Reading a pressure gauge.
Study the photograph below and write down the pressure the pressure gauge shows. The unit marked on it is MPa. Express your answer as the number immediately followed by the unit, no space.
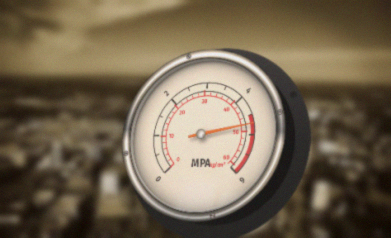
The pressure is 4.75MPa
